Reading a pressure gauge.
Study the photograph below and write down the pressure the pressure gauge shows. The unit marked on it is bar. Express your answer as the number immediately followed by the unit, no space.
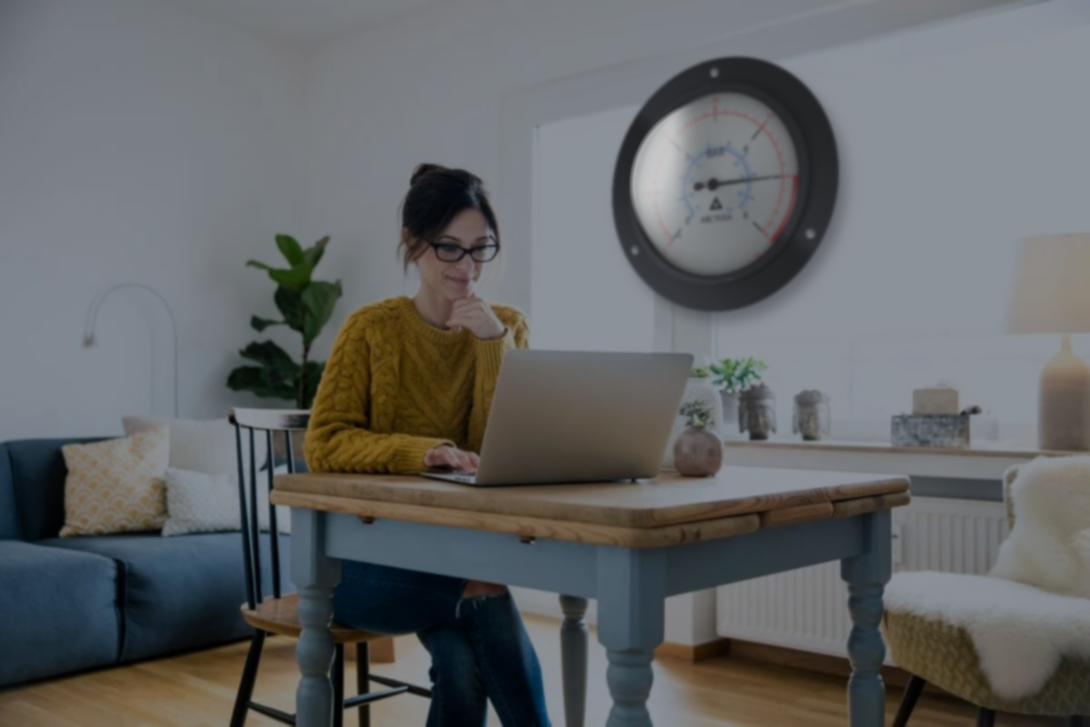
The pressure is 5bar
